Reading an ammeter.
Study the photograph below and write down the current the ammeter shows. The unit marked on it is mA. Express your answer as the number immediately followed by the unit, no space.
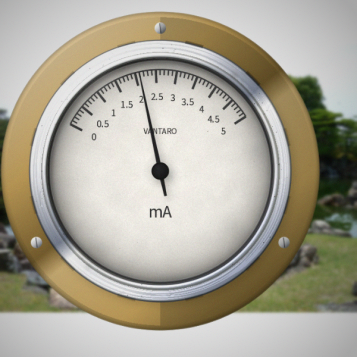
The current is 2.1mA
